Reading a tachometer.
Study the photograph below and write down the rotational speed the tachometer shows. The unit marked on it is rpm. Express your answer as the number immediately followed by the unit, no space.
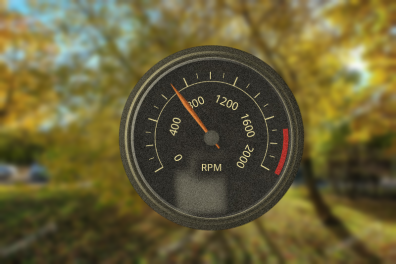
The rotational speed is 700rpm
